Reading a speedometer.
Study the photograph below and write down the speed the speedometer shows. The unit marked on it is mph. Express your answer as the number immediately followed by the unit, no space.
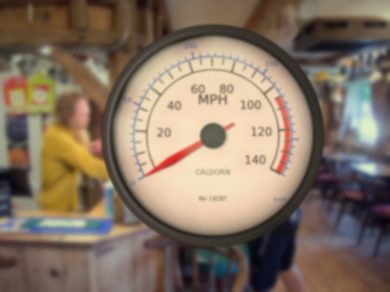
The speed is 0mph
